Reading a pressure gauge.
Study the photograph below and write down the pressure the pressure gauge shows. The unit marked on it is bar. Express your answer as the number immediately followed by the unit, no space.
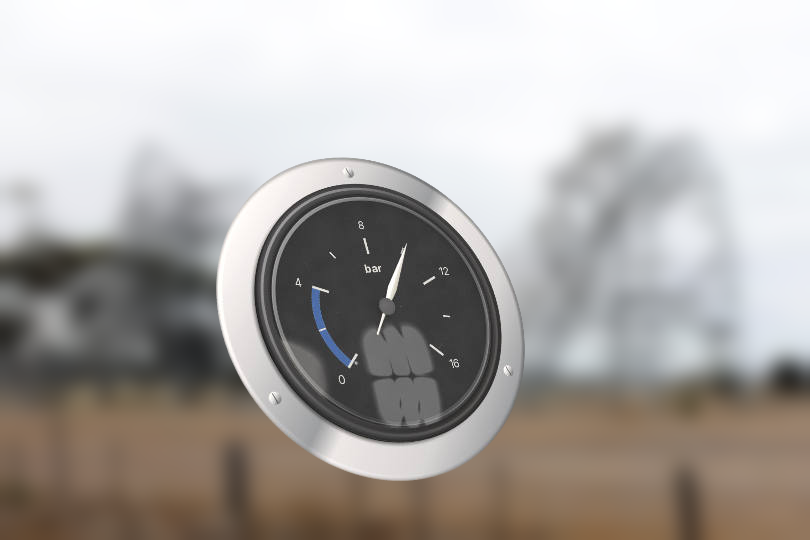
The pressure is 10bar
